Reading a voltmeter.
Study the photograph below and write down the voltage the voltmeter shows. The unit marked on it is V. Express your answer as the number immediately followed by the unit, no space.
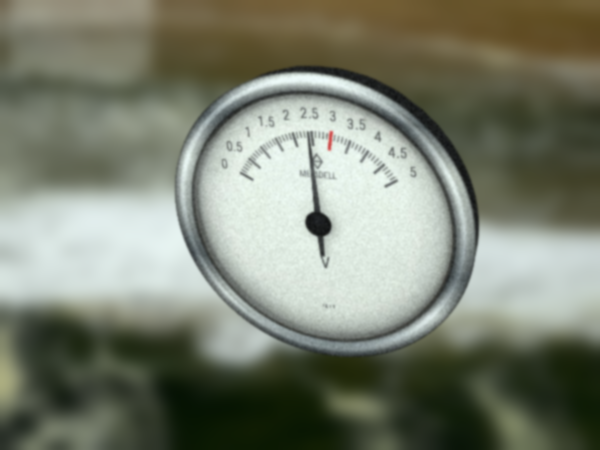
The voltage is 2.5V
